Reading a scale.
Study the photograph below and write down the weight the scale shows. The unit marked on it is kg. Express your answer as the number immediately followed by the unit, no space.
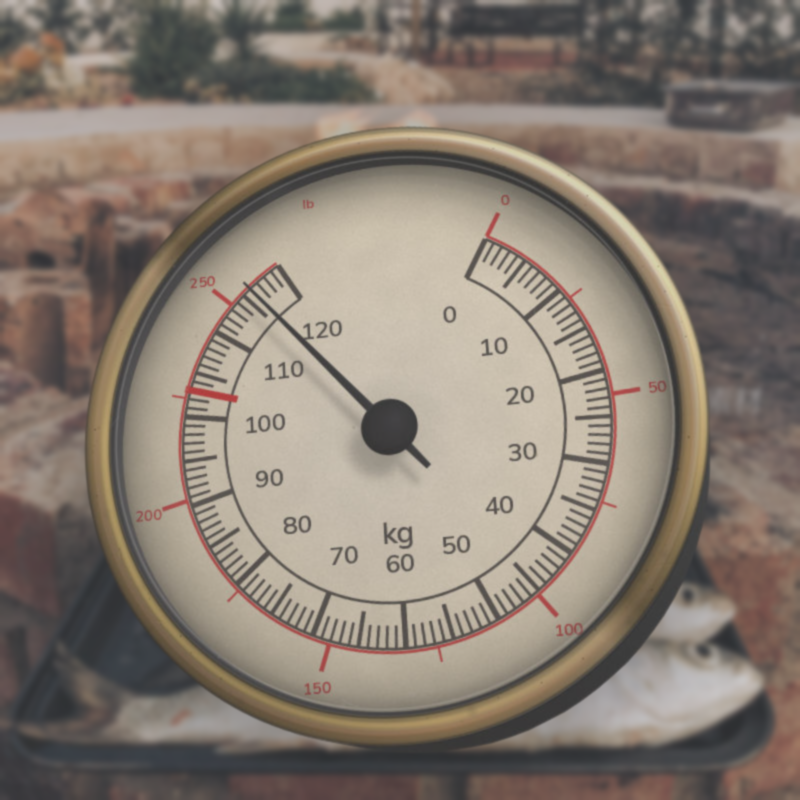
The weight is 116kg
